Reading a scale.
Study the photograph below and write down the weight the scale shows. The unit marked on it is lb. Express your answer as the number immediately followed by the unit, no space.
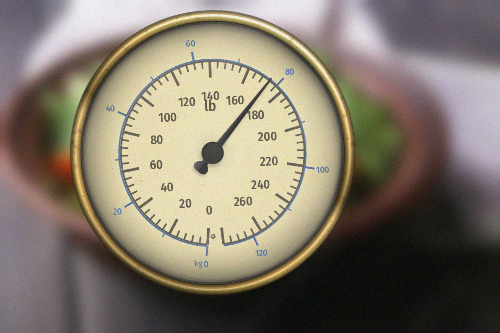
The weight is 172lb
